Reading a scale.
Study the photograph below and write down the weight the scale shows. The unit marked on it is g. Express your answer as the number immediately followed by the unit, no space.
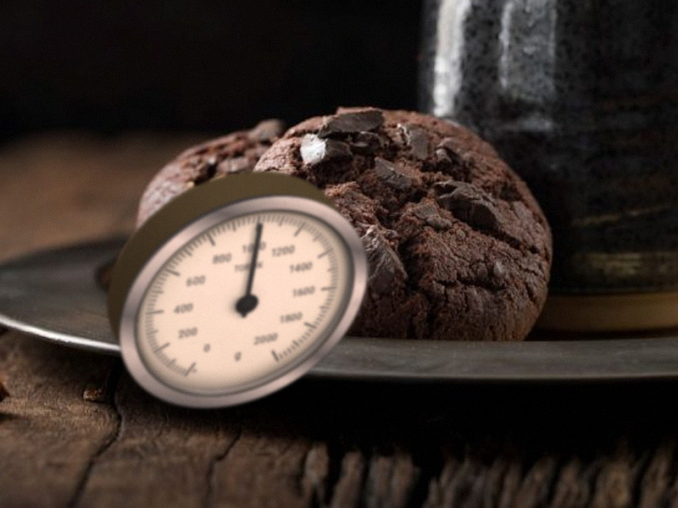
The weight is 1000g
